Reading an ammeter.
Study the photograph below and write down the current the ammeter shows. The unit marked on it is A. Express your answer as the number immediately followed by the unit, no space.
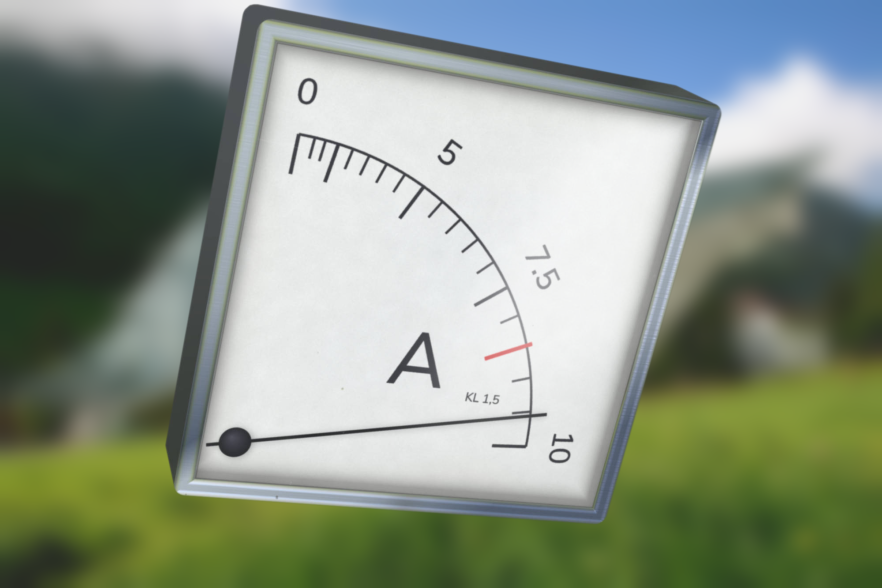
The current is 9.5A
